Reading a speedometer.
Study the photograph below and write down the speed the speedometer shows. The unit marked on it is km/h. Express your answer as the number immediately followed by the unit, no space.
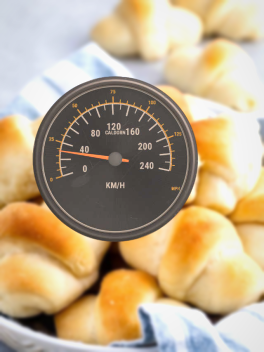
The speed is 30km/h
